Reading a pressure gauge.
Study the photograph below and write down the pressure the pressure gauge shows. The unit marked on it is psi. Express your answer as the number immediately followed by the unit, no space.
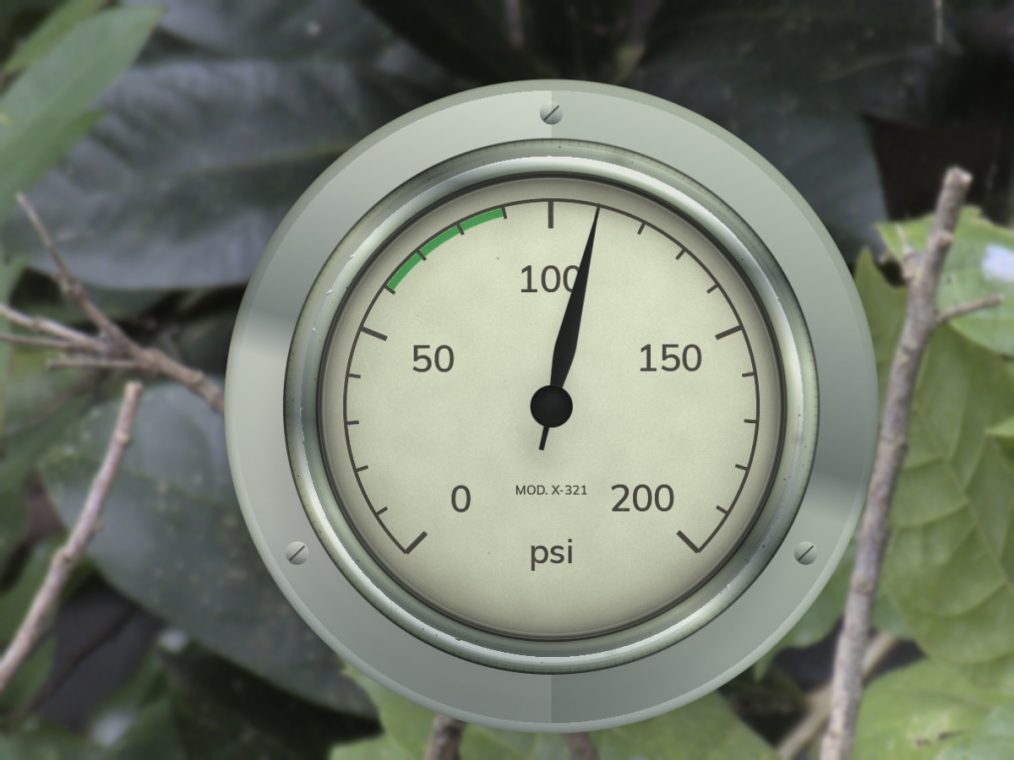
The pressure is 110psi
